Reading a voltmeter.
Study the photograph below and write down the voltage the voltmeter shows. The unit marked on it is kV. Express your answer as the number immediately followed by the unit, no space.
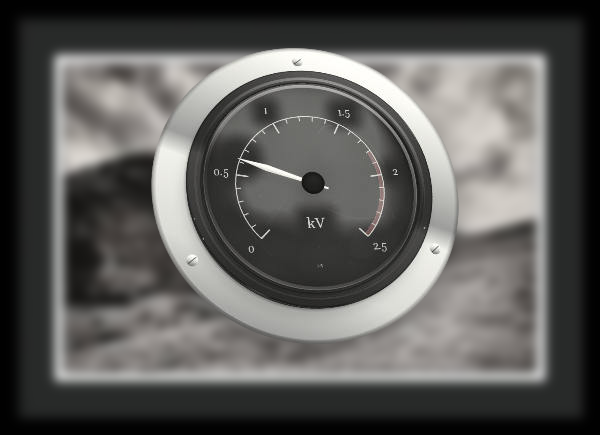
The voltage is 0.6kV
